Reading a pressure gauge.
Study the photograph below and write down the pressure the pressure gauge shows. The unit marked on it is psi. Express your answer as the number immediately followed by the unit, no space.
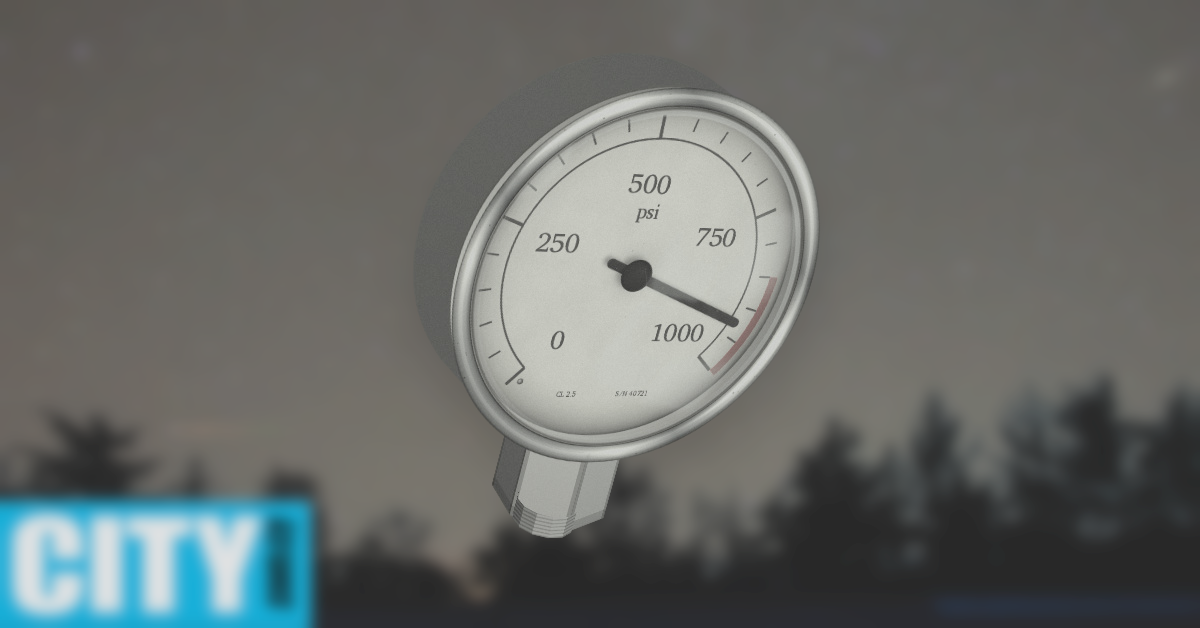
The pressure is 925psi
